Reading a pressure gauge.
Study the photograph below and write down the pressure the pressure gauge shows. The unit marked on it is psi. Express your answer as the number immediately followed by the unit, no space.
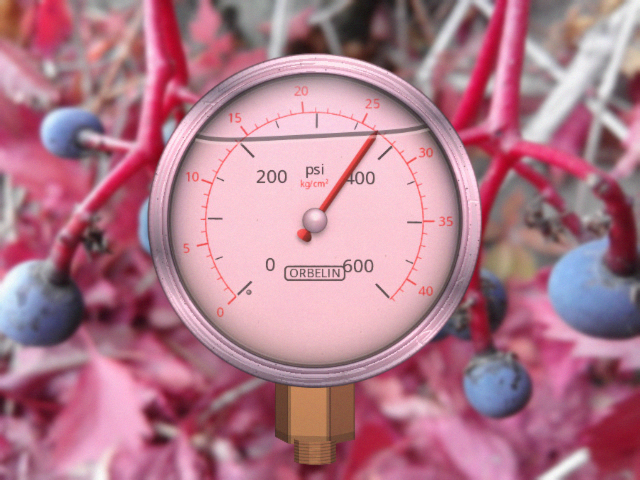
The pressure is 375psi
